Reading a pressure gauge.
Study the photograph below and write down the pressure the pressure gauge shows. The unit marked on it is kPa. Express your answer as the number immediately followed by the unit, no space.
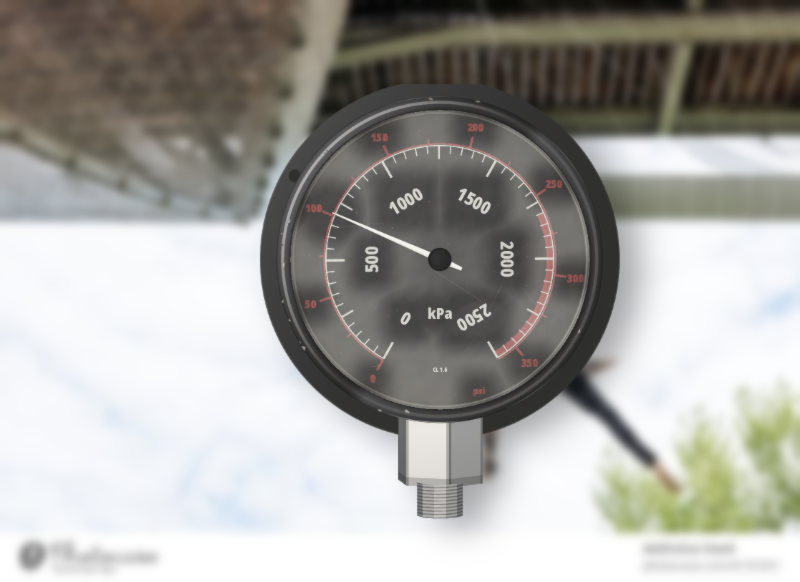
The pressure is 700kPa
